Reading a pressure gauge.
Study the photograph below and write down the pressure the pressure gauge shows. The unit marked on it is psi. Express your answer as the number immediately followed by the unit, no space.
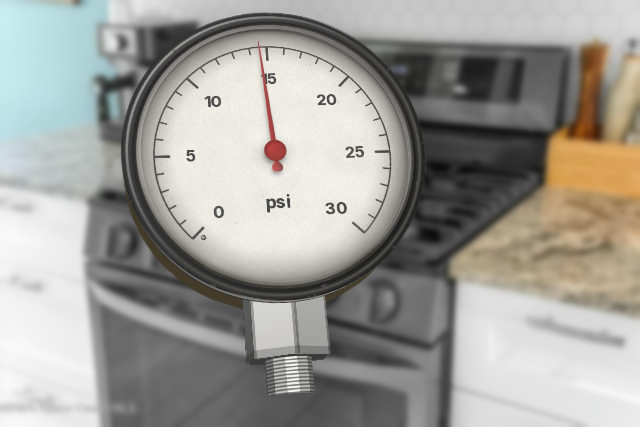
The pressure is 14.5psi
